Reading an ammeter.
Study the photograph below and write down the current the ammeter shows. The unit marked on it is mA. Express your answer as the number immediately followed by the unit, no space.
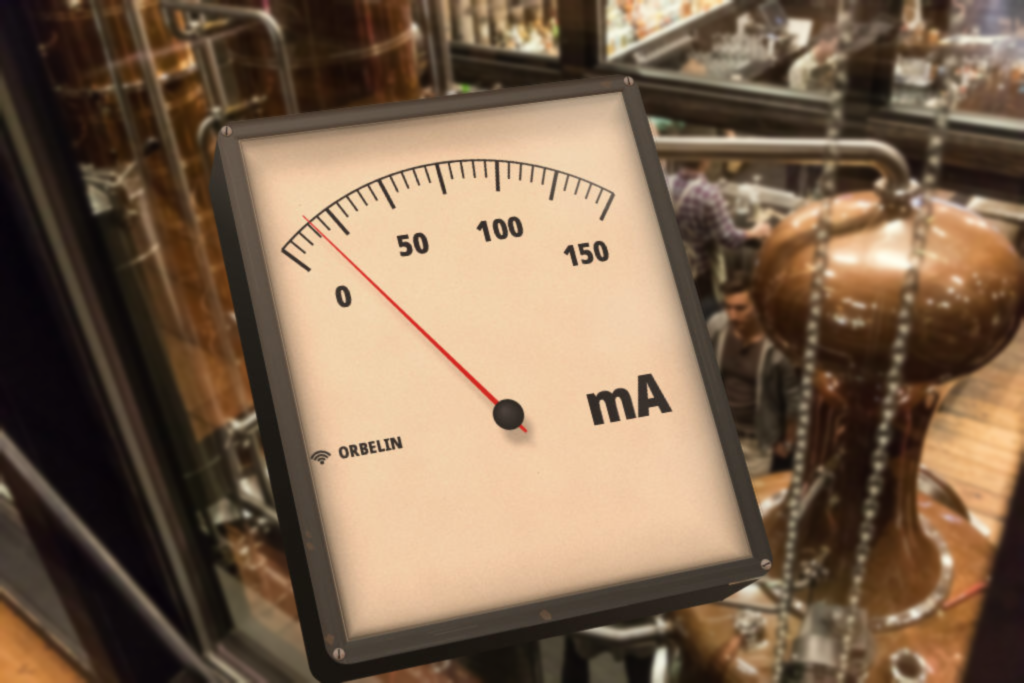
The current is 15mA
